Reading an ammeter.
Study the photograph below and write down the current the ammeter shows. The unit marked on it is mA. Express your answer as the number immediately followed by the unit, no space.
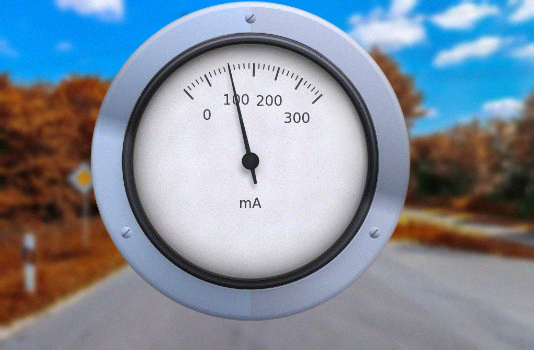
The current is 100mA
